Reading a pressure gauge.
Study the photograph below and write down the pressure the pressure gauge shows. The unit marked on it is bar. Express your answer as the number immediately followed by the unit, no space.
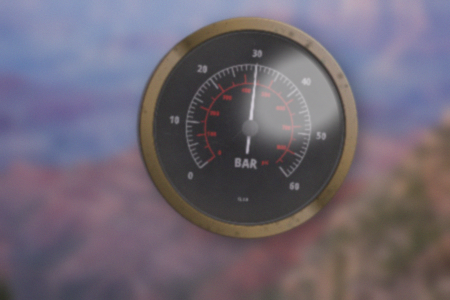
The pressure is 30bar
